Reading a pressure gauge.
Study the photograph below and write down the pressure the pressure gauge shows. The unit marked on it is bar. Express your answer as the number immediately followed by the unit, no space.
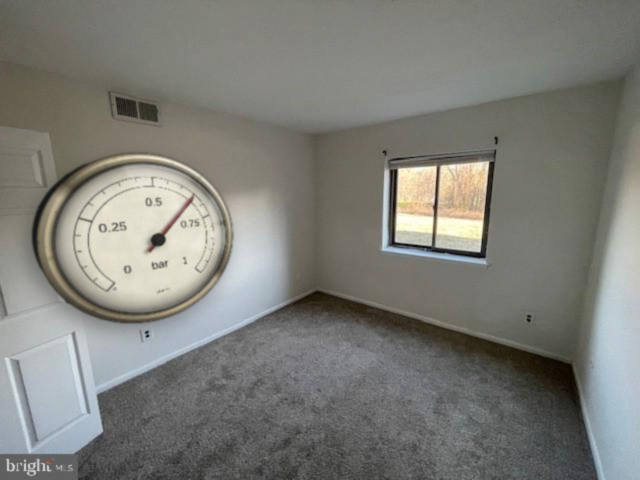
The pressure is 0.65bar
